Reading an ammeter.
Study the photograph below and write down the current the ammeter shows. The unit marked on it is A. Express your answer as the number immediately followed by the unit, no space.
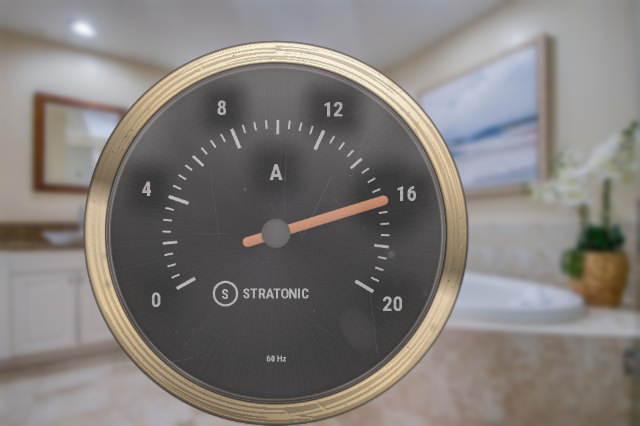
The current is 16A
